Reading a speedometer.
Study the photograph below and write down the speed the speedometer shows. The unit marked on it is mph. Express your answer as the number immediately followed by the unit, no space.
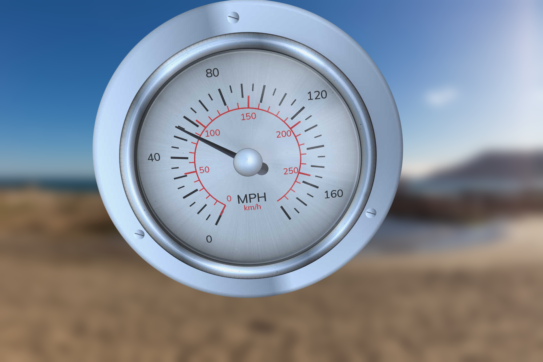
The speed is 55mph
